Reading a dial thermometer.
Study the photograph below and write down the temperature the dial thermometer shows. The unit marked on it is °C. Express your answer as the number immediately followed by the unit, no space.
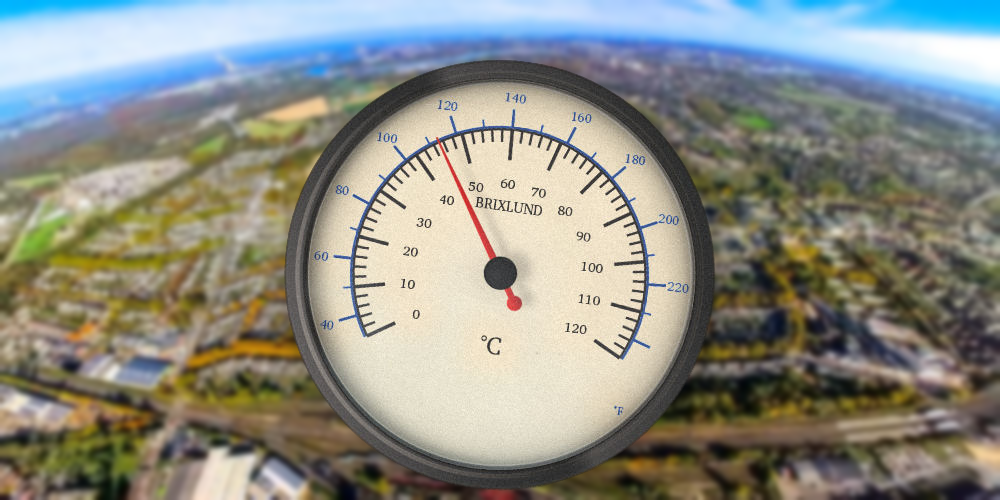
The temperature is 45°C
